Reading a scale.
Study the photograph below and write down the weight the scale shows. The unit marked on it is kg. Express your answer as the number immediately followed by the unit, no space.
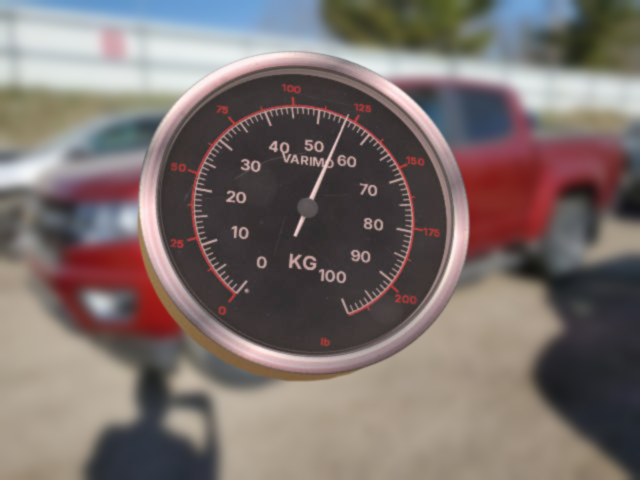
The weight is 55kg
